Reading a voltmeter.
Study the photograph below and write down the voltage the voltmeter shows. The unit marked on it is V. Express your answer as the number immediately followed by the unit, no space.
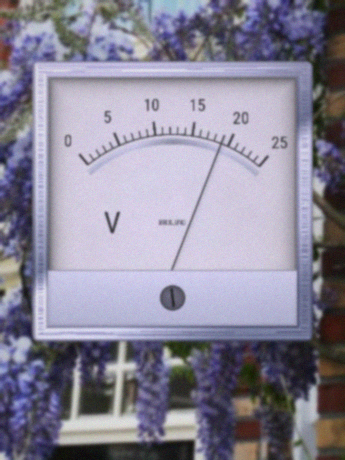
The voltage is 19V
